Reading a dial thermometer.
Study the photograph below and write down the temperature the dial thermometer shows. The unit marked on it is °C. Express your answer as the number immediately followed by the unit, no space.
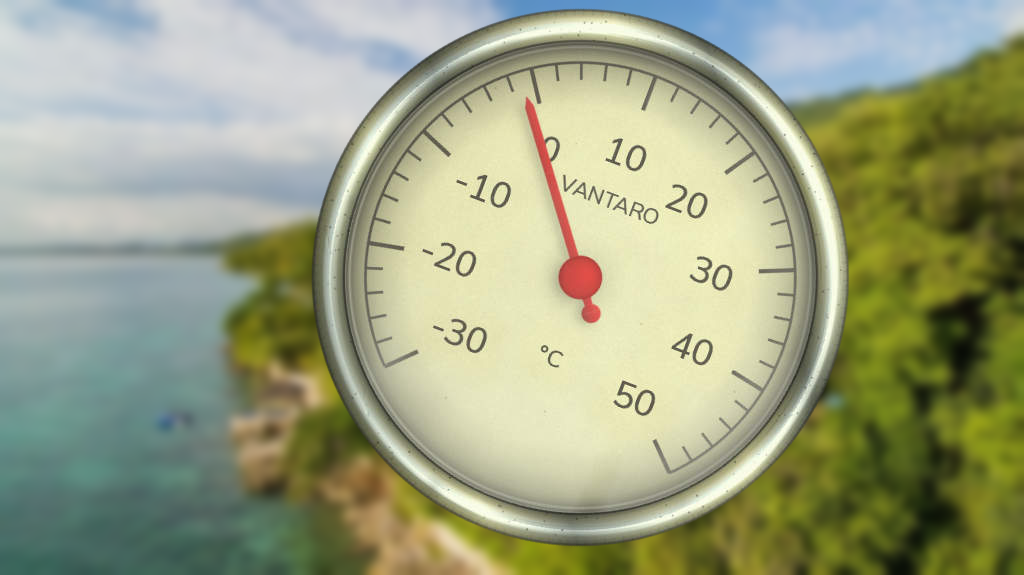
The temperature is -1°C
